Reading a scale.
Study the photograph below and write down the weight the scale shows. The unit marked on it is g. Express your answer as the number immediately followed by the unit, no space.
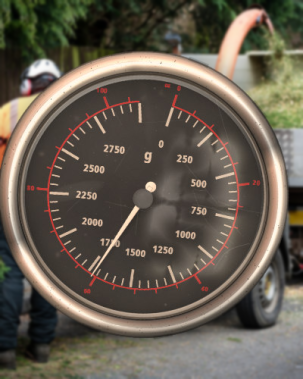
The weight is 1725g
